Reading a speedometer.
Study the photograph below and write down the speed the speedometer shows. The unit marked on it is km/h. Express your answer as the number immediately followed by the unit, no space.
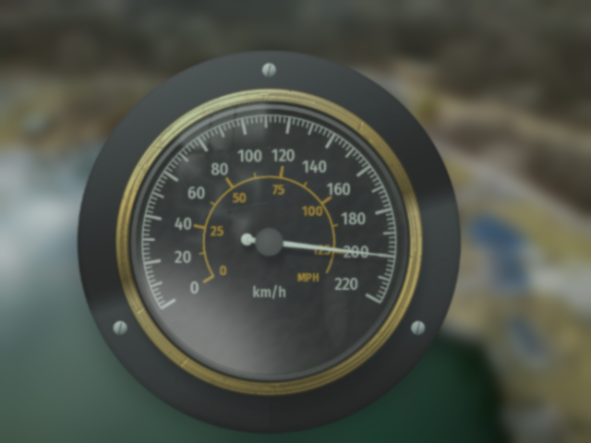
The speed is 200km/h
